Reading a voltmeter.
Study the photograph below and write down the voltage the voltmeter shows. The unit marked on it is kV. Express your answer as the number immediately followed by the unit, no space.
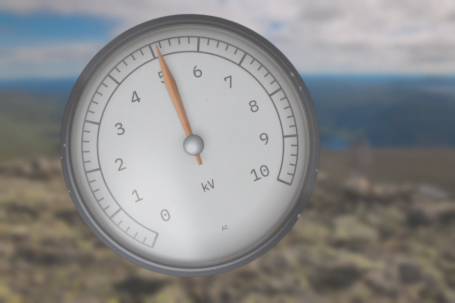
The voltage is 5.1kV
